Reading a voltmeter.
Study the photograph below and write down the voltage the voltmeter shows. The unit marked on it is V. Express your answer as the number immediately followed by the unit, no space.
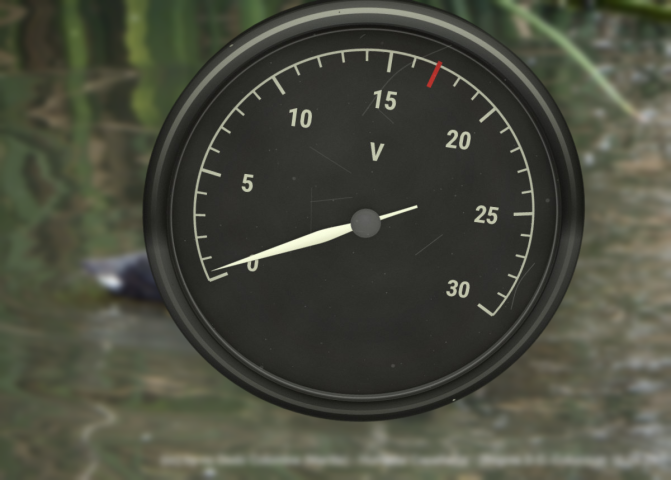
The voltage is 0.5V
